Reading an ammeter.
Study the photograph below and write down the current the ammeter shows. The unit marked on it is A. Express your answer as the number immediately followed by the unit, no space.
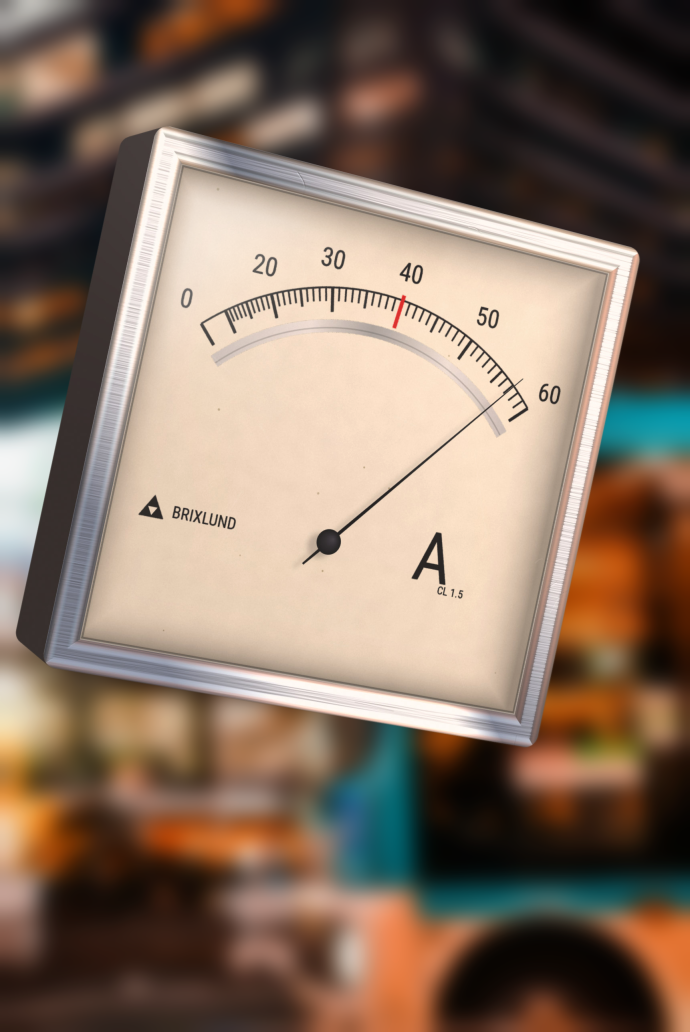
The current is 57A
